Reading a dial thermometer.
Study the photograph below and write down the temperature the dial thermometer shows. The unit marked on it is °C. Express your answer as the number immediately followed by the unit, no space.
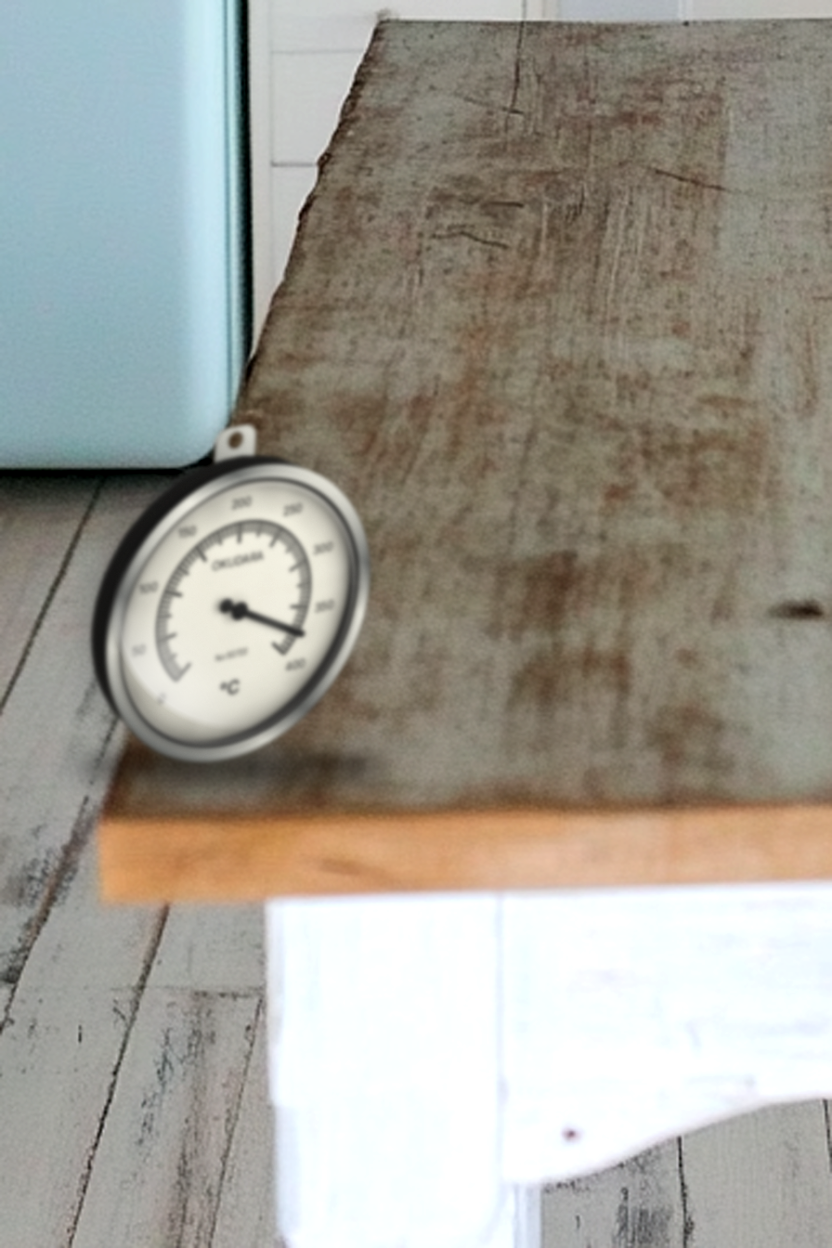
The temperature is 375°C
